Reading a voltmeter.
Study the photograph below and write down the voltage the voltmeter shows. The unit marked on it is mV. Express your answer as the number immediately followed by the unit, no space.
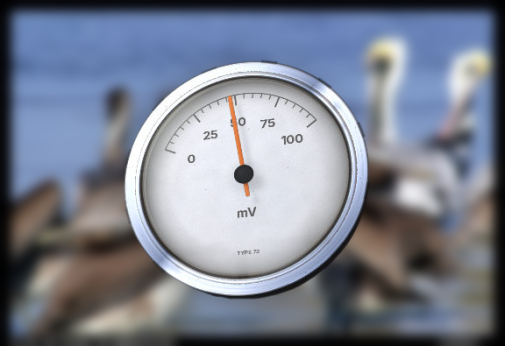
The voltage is 47.5mV
